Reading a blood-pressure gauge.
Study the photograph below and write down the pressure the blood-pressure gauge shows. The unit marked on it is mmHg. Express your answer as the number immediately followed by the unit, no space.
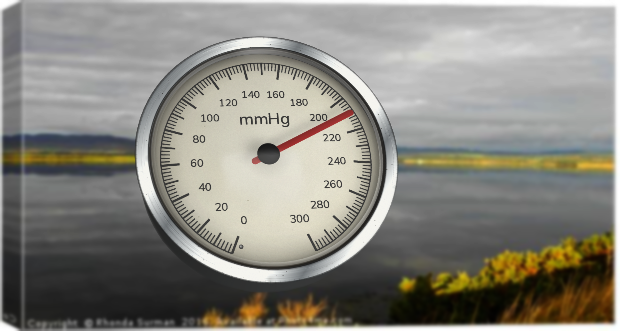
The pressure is 210mmHg
